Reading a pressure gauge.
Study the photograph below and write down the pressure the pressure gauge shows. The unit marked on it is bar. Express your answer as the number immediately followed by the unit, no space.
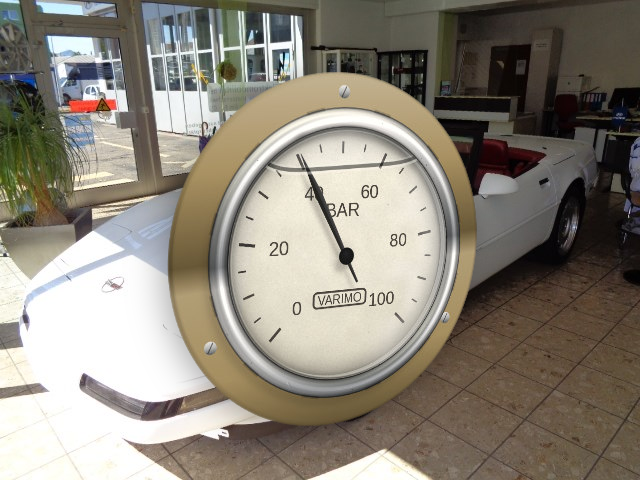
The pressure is 40bar
